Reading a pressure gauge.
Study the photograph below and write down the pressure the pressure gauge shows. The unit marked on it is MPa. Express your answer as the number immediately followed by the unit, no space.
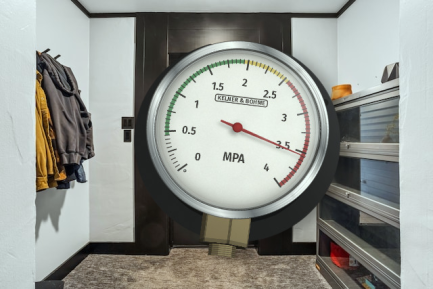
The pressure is 3.55MPa
